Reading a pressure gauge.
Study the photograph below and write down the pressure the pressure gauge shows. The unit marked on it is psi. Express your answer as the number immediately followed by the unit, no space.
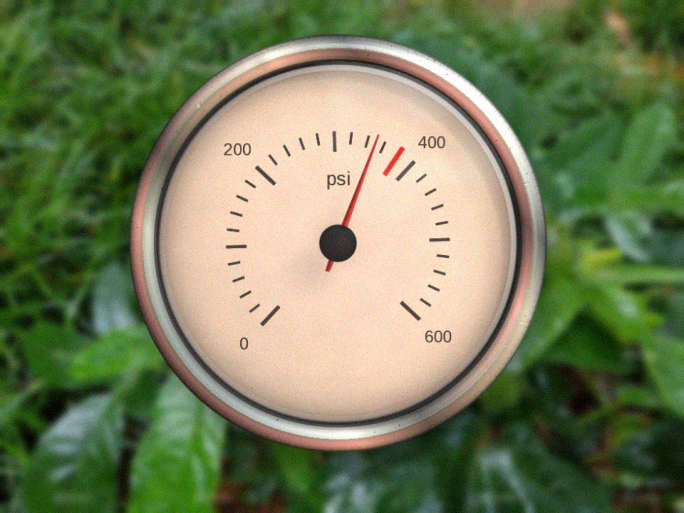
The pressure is 350psi
